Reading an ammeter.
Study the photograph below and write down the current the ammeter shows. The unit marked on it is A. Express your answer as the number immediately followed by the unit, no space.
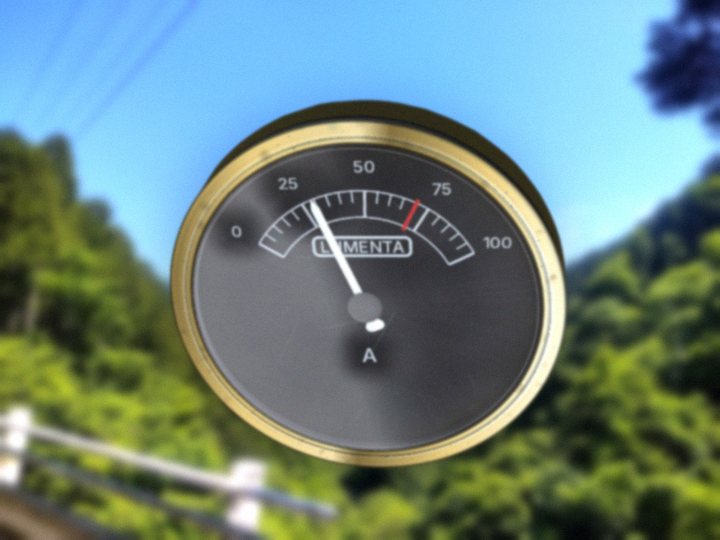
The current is 30A
